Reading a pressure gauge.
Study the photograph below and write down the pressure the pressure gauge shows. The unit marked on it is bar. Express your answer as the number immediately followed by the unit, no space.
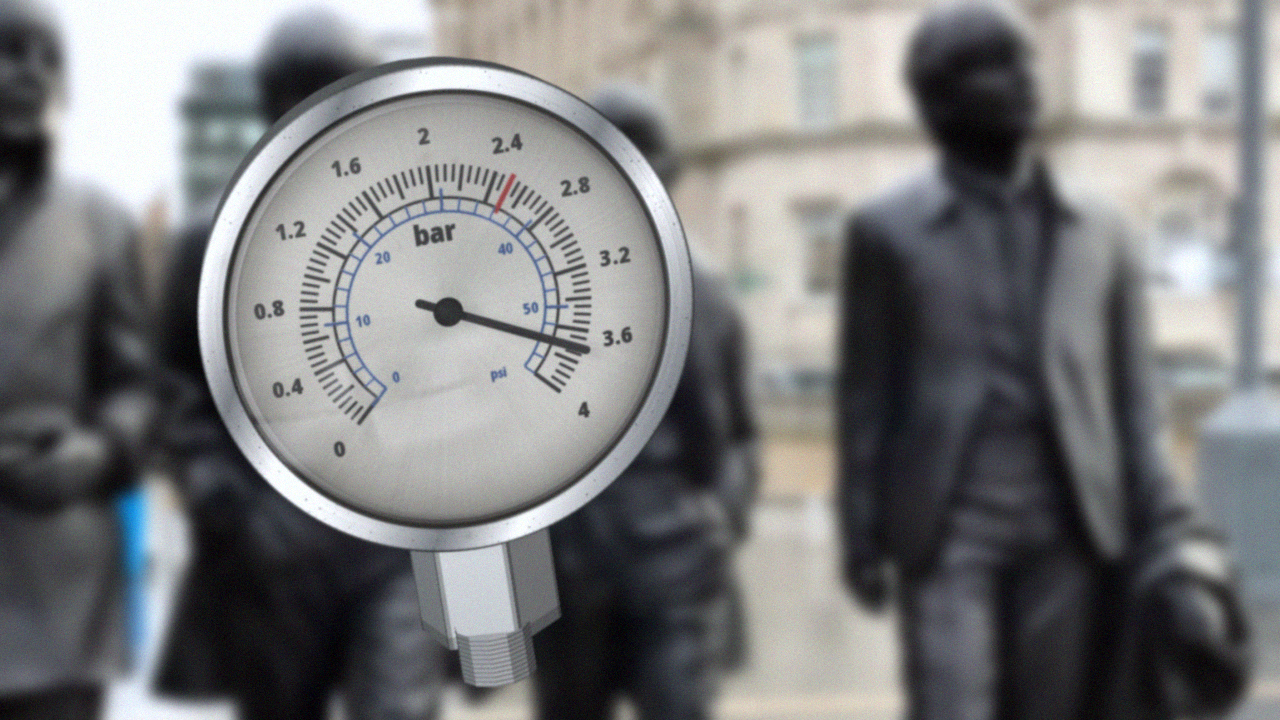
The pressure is 3.7bar
